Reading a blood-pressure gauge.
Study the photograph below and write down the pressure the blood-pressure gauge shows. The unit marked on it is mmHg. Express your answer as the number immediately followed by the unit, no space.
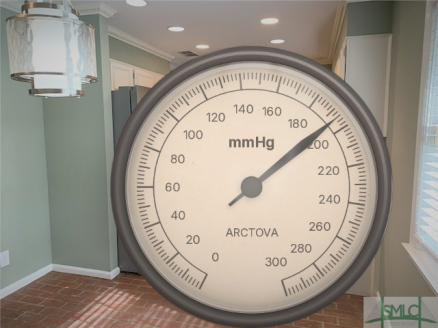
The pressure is 194mmHg
